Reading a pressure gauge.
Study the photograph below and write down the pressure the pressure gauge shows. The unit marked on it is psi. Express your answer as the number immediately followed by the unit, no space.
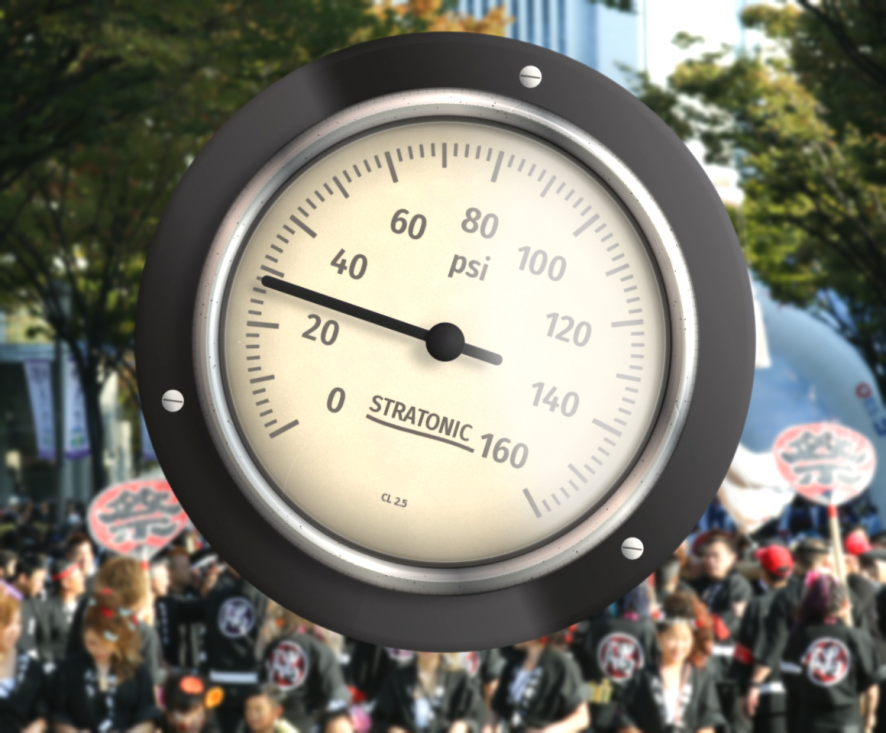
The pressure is 28psi
